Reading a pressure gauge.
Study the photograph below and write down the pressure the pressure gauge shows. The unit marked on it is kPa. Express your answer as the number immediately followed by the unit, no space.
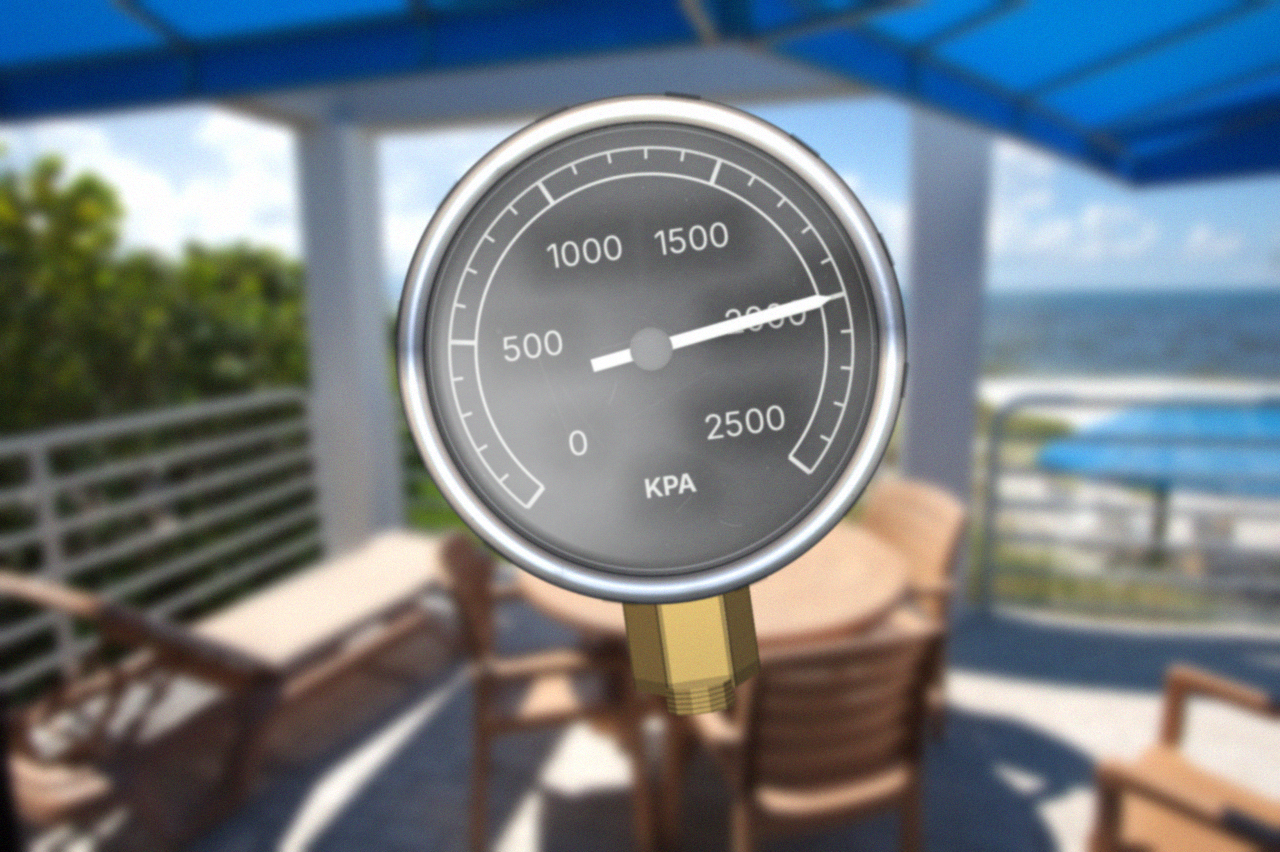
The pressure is 2000kPa
